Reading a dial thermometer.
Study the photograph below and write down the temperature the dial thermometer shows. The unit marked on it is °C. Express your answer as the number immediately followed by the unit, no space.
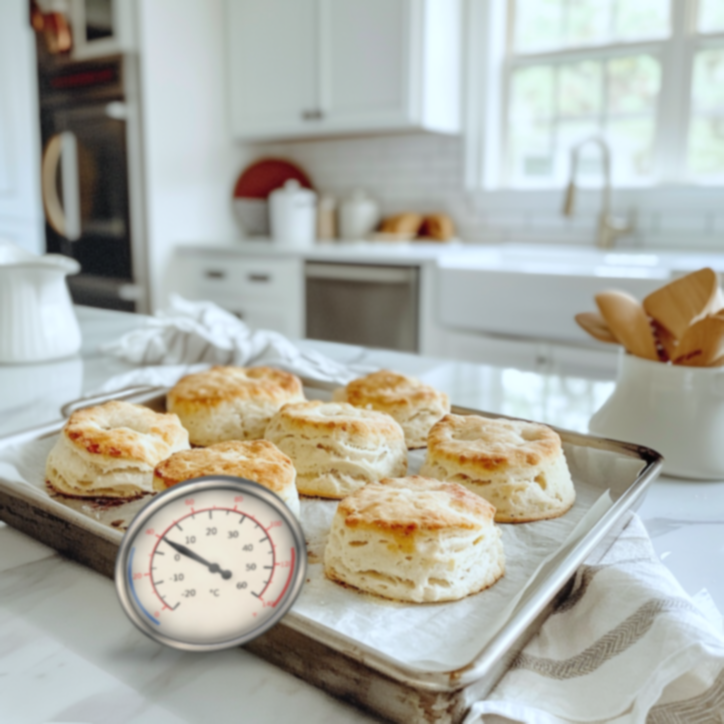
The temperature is 5°C
